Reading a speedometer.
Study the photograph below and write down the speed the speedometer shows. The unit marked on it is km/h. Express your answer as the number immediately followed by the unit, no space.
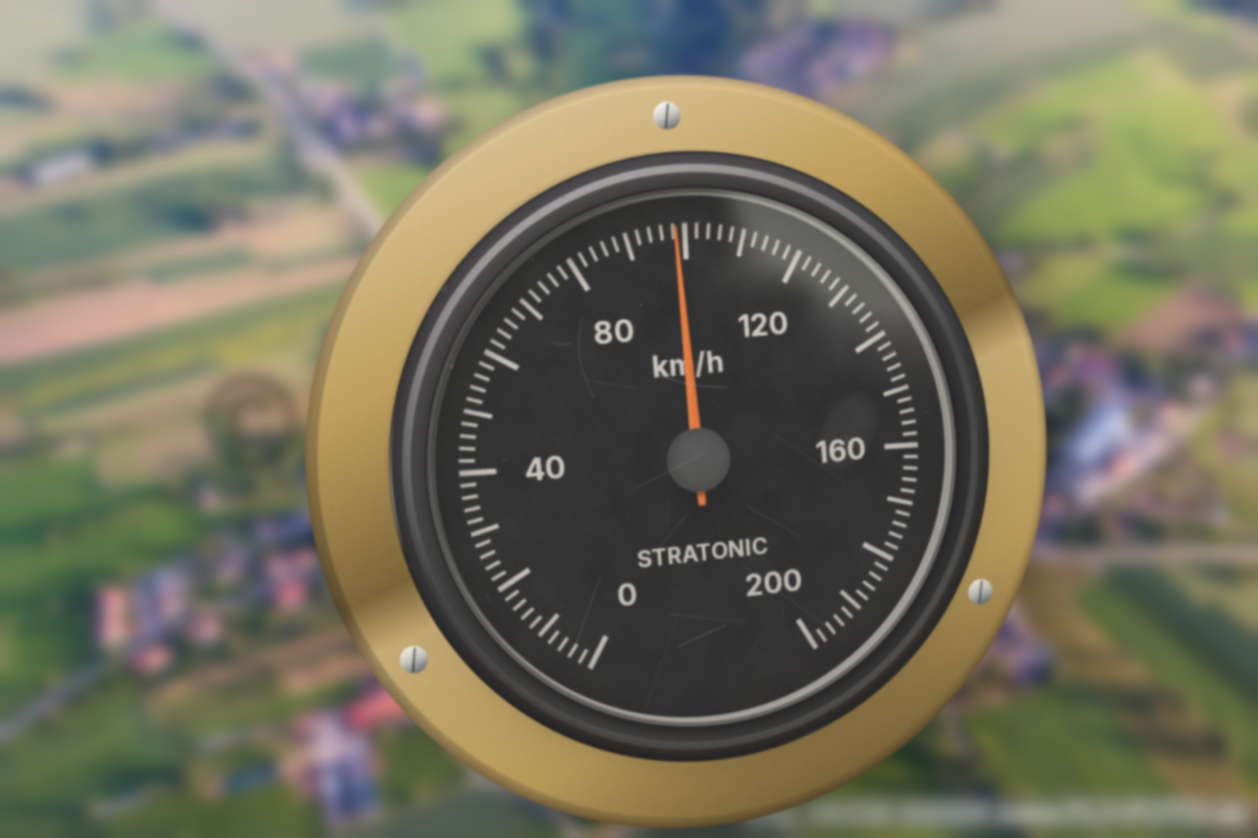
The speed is 98km/h
